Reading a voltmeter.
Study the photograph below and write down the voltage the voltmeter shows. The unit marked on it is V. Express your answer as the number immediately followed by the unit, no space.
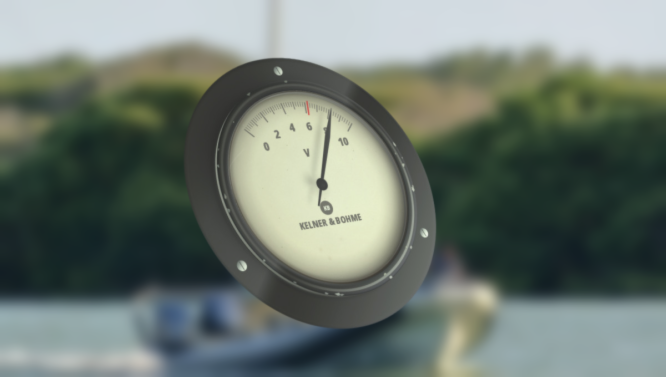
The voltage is 8V
